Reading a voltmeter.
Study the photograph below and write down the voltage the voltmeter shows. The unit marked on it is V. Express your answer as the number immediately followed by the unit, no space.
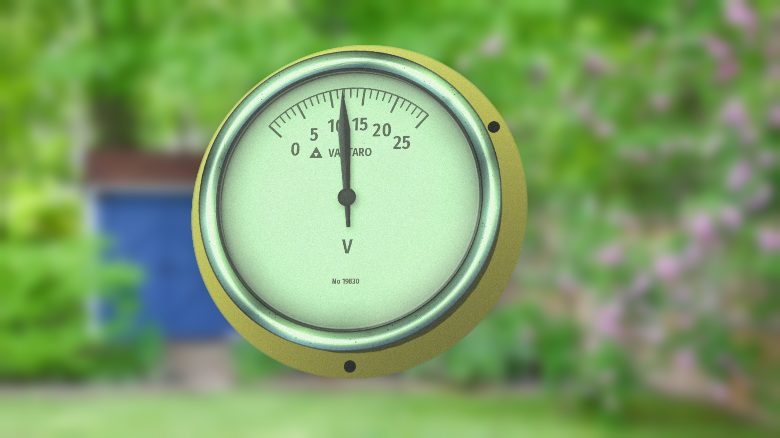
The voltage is 12V
